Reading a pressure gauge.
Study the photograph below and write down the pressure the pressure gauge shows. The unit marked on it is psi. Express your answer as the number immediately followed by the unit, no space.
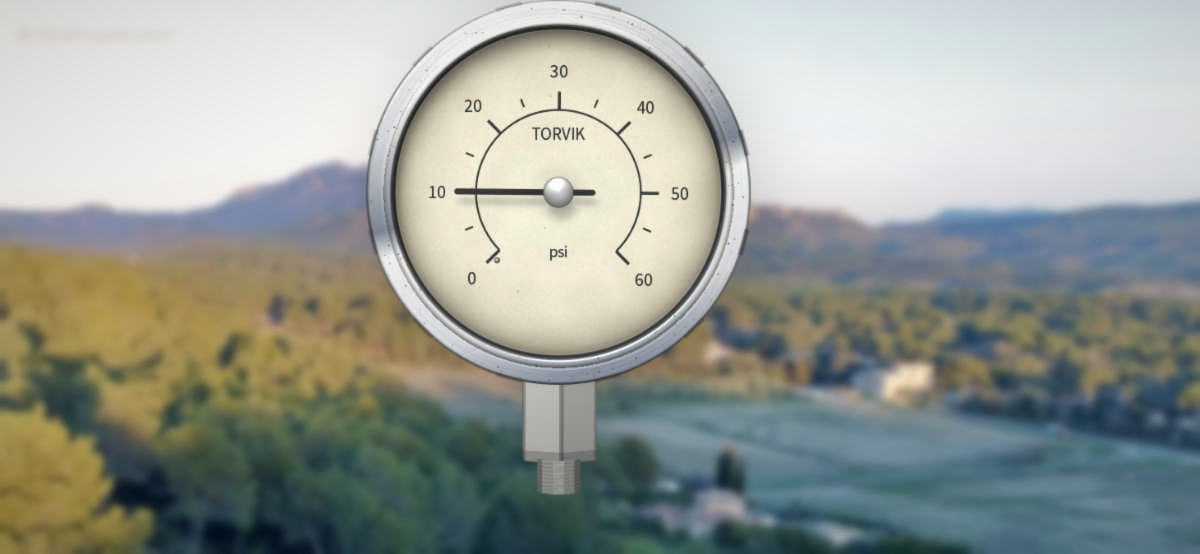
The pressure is 10psi
